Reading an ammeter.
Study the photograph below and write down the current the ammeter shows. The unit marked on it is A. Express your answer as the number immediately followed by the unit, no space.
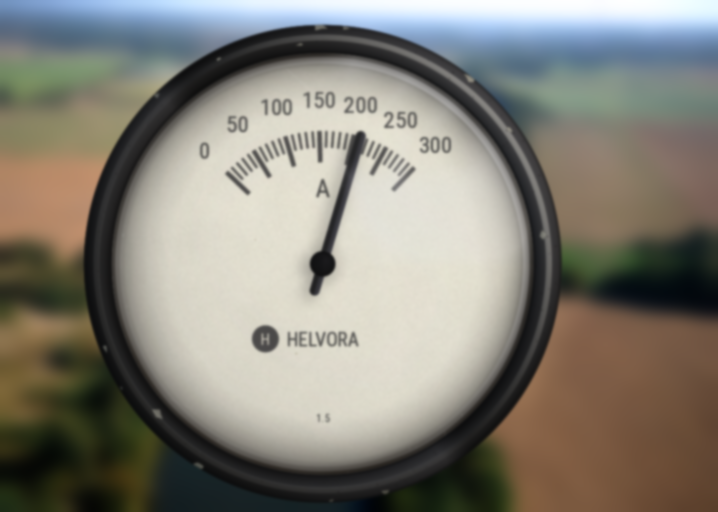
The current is 210A
